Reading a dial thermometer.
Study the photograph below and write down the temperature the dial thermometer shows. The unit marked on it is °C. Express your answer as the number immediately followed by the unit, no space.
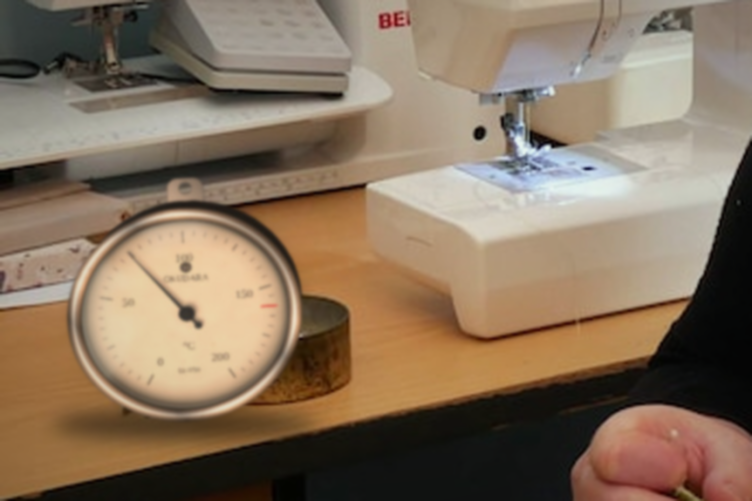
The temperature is 75°C
